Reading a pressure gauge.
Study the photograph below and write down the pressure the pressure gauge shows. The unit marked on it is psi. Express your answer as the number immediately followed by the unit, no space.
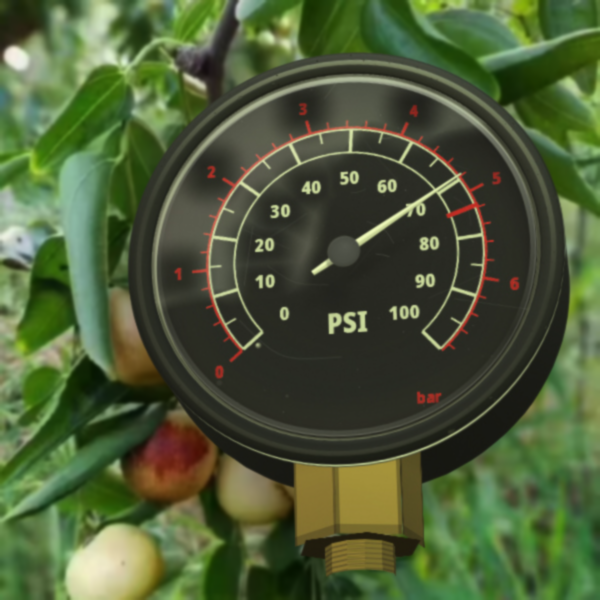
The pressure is 70psi
